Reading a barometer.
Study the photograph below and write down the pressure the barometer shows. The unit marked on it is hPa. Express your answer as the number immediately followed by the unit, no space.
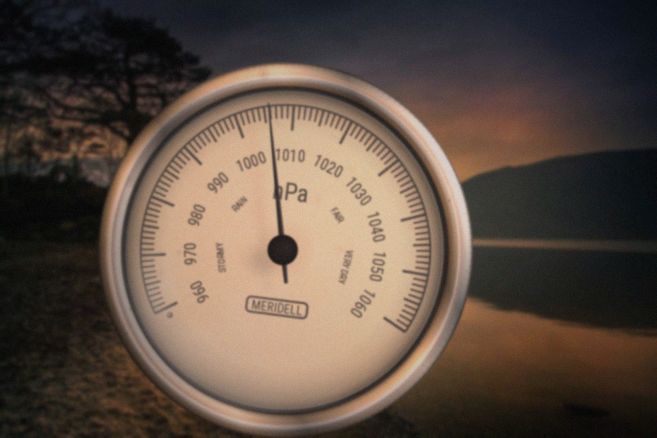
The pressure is 1006hPa
